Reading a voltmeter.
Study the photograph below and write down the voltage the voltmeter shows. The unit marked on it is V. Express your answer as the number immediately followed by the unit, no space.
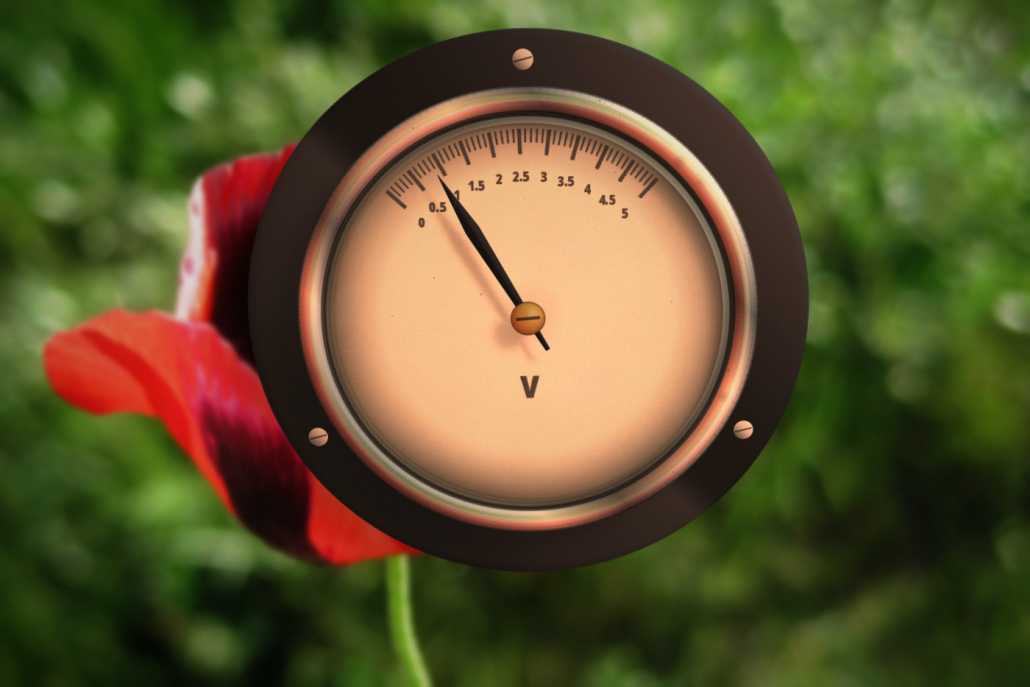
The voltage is 0.9V
